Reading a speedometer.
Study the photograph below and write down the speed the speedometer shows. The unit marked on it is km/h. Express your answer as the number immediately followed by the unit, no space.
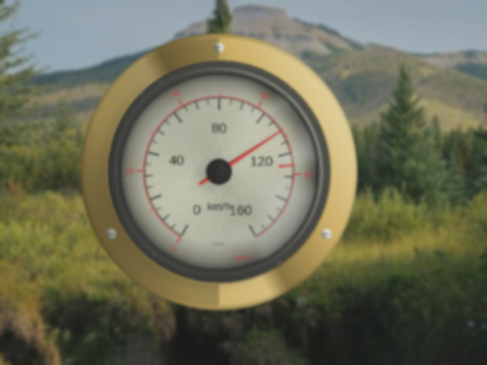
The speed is 110km/h
